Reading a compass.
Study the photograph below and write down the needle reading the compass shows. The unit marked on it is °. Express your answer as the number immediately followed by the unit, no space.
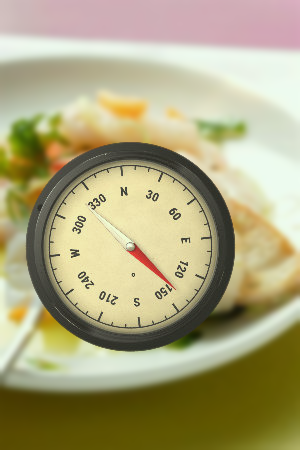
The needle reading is 140°
